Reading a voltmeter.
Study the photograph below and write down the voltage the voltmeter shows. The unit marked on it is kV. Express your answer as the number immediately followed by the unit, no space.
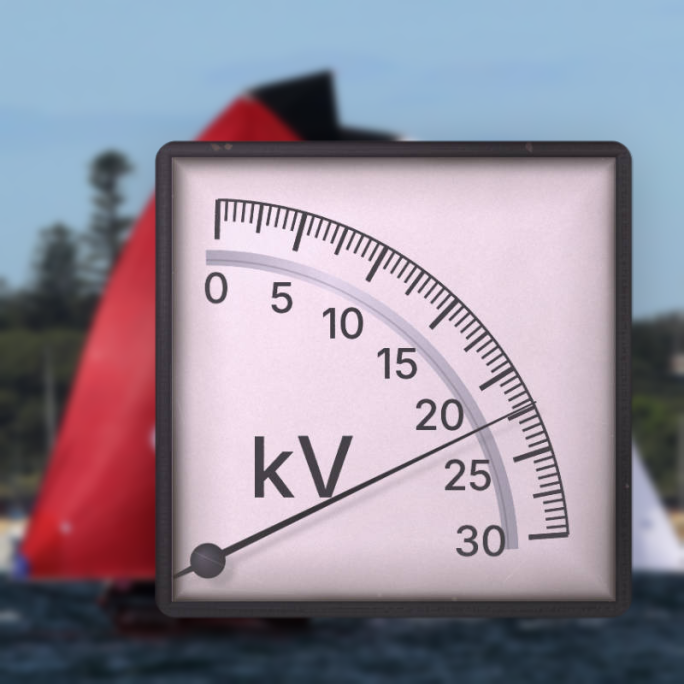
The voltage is 22.25kV
